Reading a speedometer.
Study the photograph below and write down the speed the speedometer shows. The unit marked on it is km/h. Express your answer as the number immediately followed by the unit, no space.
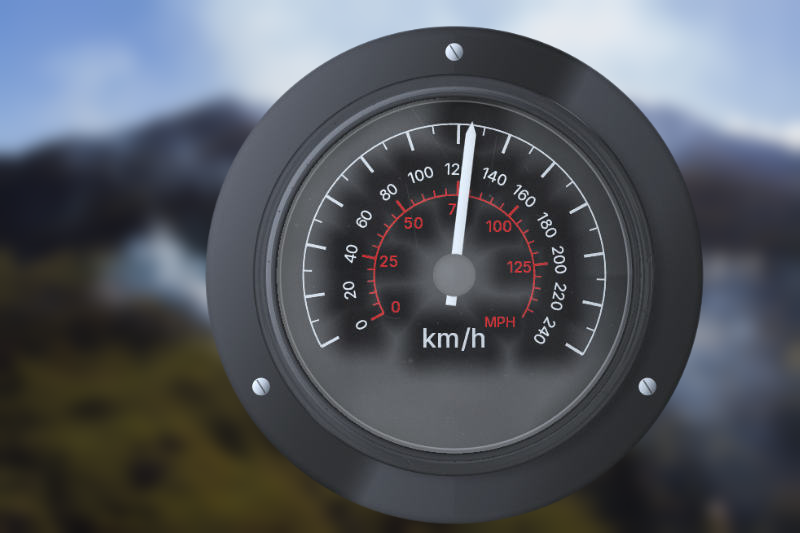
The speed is 125km/h
